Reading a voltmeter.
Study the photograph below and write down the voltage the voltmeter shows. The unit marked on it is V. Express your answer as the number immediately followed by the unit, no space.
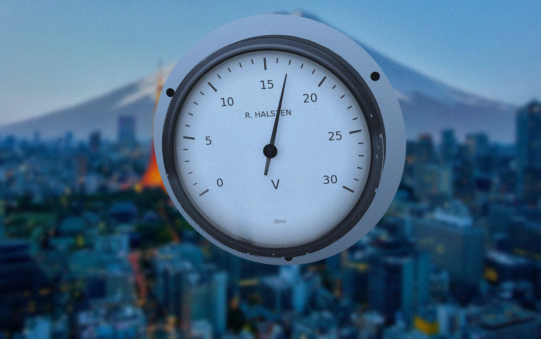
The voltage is 17V
